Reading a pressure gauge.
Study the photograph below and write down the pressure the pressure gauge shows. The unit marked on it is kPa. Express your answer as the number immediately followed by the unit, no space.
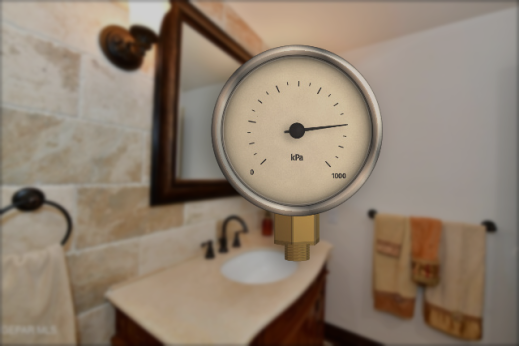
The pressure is 800kPa
